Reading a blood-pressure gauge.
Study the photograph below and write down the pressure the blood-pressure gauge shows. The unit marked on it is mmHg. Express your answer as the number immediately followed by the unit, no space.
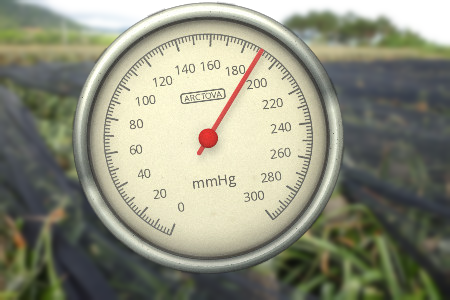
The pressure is 190mmHg
